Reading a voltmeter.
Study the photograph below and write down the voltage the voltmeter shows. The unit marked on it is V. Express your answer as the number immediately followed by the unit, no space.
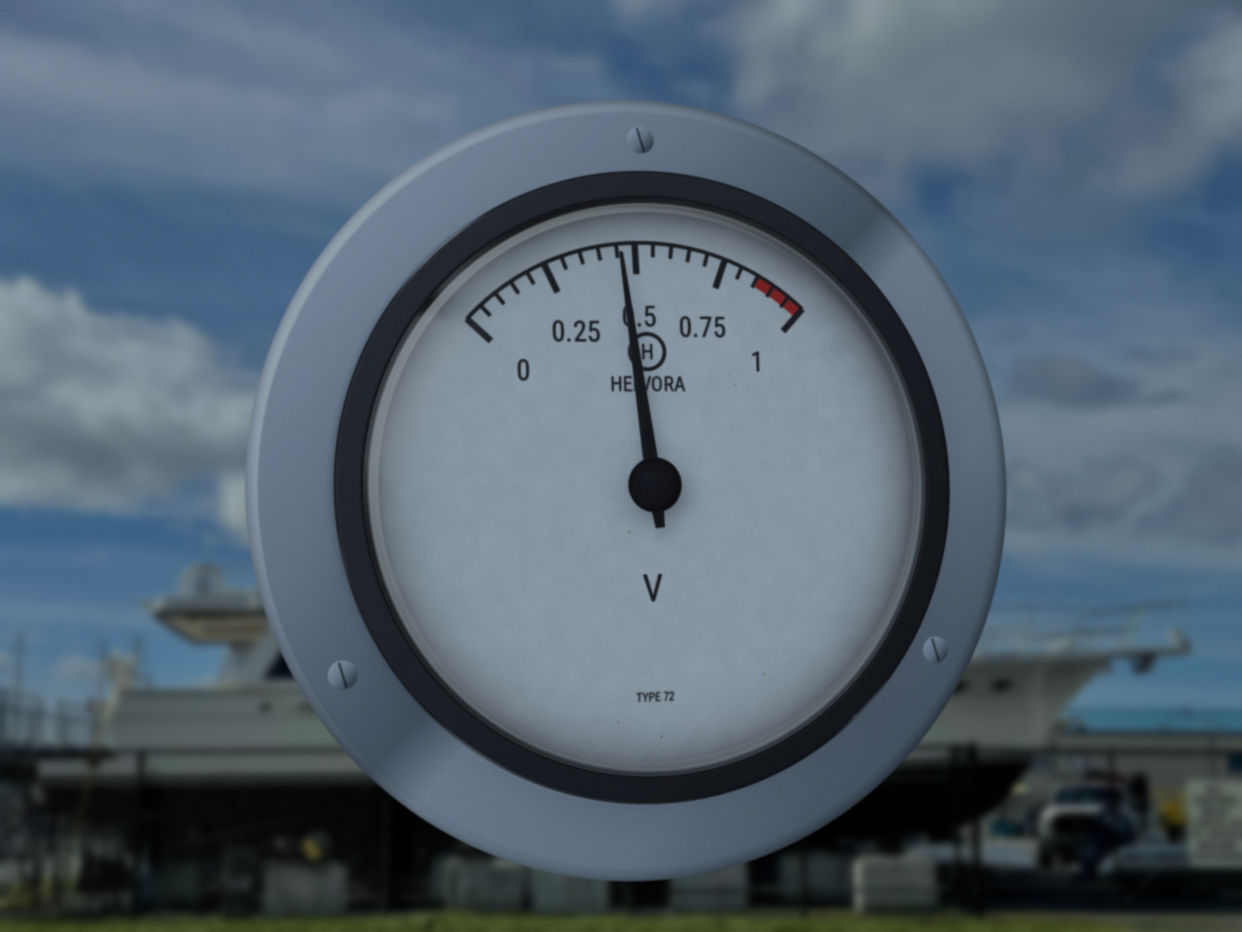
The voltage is 0.45V
